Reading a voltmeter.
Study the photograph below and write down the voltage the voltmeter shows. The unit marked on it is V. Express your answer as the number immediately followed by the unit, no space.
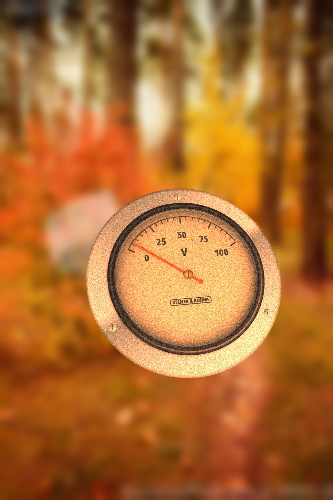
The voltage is 5V
